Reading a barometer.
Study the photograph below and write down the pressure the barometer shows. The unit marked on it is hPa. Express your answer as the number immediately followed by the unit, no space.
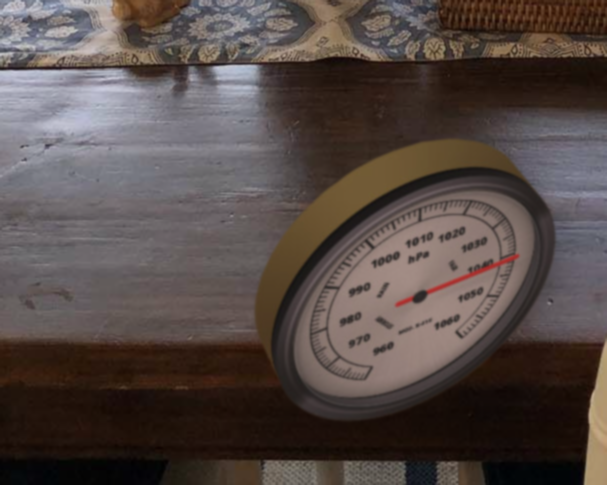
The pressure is 1040hPa
